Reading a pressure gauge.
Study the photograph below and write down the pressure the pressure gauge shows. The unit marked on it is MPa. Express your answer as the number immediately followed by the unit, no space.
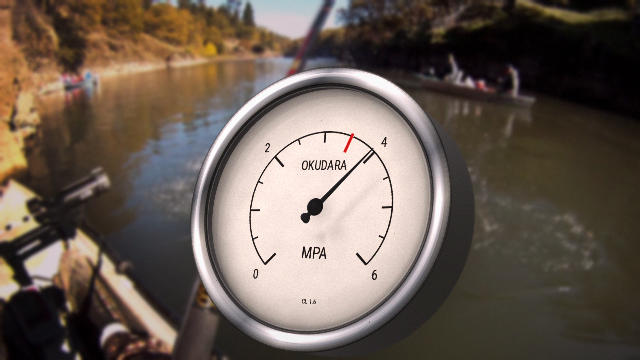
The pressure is 4MPa
